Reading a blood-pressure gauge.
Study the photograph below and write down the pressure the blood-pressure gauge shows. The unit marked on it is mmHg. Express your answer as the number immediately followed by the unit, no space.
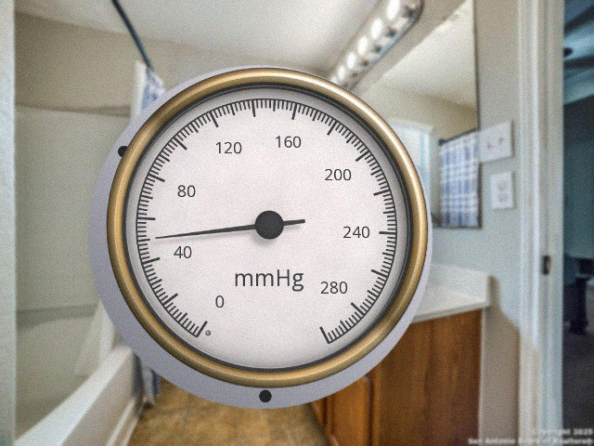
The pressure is 50mmHg
